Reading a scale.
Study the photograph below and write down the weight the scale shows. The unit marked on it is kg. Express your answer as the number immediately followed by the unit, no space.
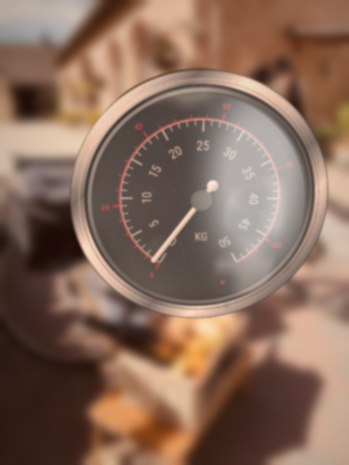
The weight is 1kg
